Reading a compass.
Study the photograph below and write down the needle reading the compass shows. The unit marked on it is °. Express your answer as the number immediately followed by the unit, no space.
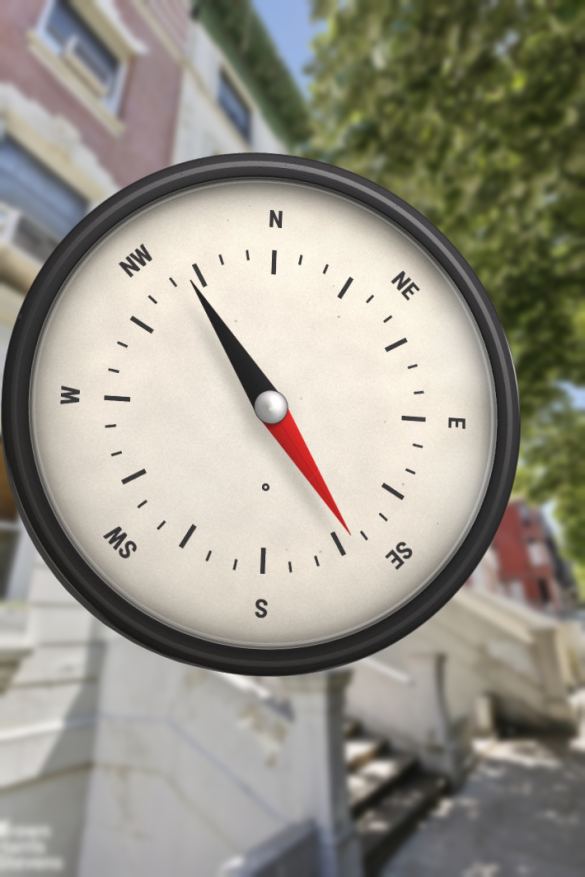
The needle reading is 145°
